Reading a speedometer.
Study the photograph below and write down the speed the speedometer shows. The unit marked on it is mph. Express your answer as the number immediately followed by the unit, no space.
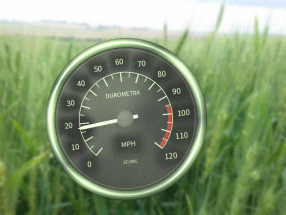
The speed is 17.5mph
